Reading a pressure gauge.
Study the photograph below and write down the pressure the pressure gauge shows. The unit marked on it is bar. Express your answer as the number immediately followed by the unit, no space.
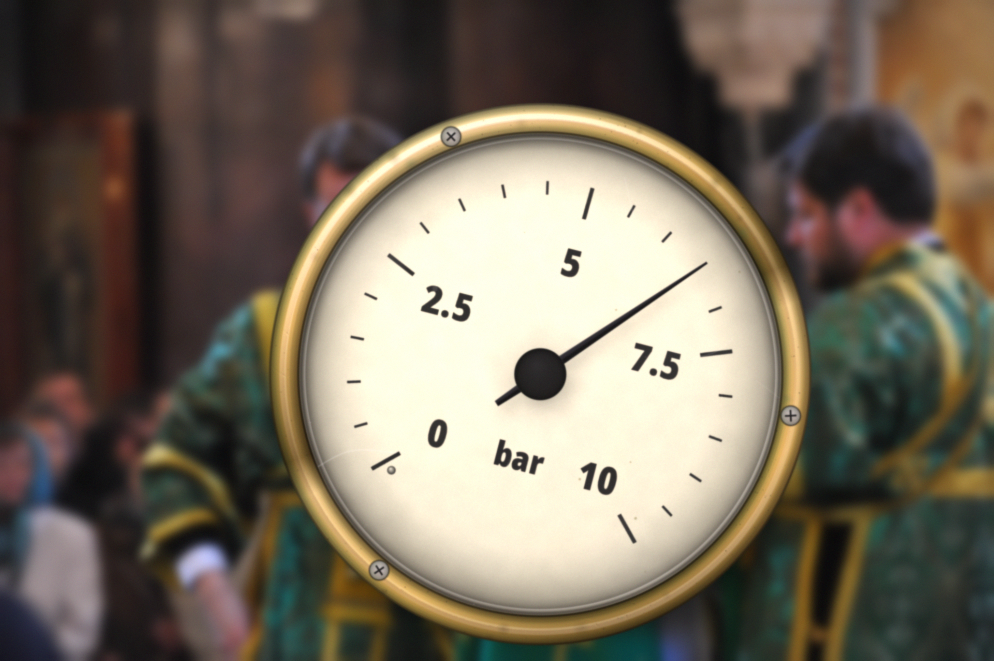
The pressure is 6.5bar
